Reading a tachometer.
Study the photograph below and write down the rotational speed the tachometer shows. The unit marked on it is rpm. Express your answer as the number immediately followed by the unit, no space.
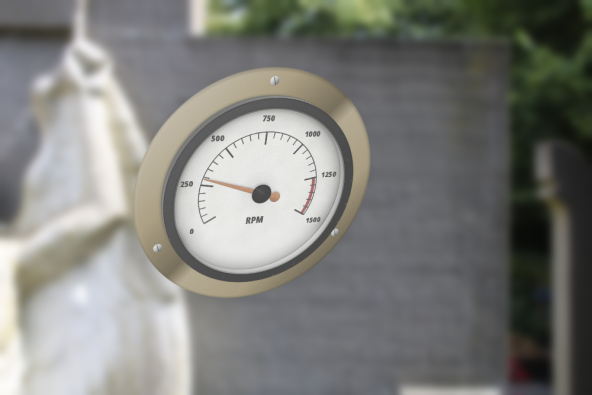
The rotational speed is 300rpm
